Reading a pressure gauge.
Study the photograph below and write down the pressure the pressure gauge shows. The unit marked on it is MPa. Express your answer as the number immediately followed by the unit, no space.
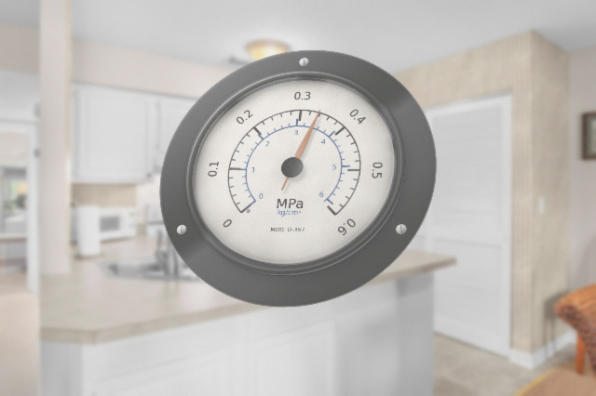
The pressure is 0.34MPa
